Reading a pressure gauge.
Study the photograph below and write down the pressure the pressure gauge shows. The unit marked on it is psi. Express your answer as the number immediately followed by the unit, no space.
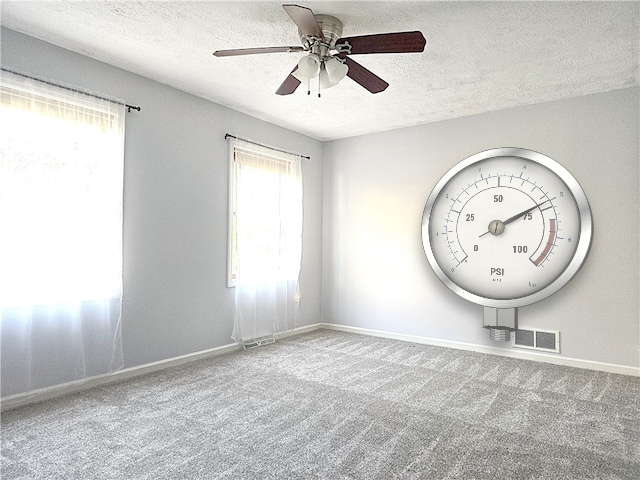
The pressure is 72.5psi
